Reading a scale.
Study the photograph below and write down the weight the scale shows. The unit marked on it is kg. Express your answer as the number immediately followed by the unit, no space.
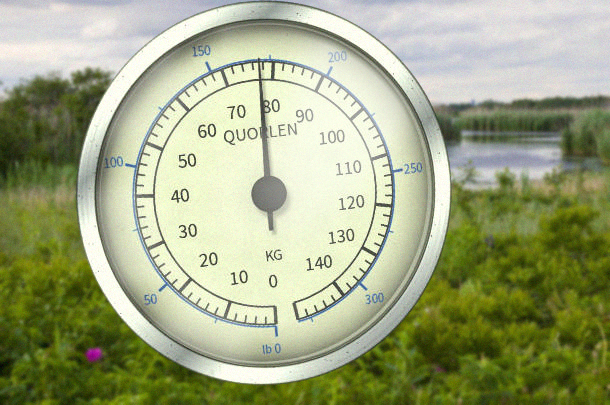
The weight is 77kg
